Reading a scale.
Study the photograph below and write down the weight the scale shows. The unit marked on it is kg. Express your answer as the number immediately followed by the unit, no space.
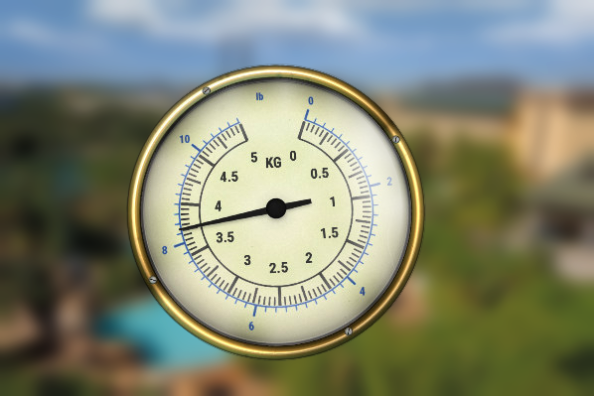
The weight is 3.75kg
